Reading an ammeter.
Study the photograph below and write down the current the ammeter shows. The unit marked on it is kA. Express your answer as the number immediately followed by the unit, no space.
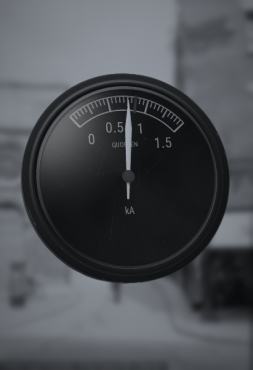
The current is 0.75kA
